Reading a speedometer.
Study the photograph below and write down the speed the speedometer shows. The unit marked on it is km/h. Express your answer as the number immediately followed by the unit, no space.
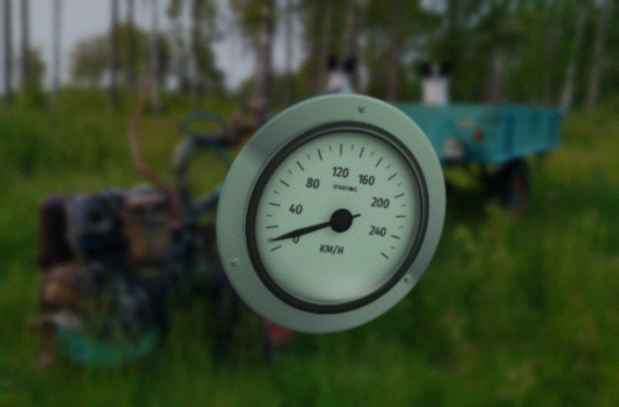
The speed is 10km/h
